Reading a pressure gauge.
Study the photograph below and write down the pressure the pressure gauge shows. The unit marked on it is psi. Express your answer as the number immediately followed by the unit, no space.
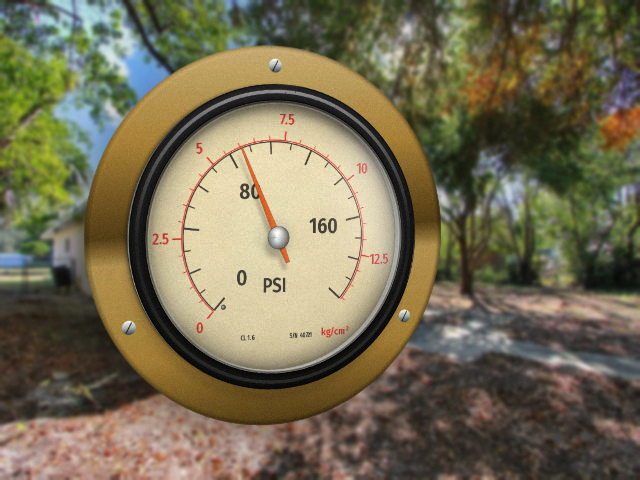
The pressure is 85psi
